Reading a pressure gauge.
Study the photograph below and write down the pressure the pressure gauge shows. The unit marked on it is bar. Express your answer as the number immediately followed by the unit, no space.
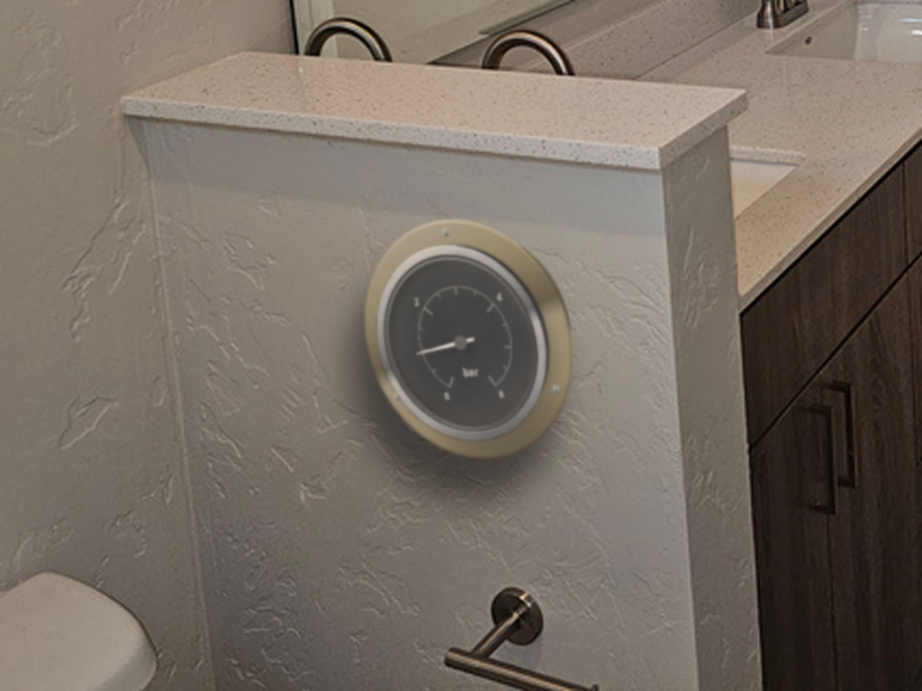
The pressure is 1bar
